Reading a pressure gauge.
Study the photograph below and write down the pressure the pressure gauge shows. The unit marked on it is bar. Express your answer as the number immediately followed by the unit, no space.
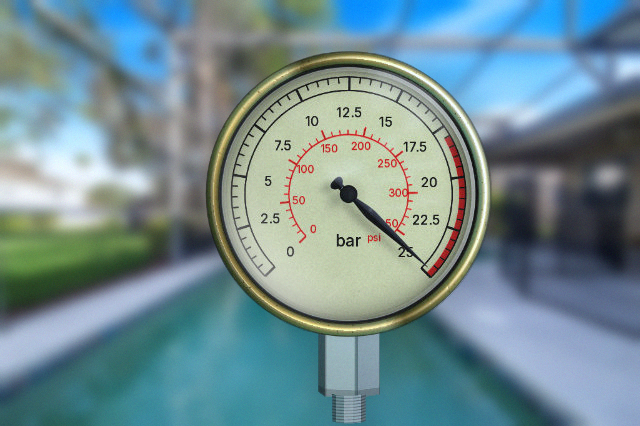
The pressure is 24.75bar
